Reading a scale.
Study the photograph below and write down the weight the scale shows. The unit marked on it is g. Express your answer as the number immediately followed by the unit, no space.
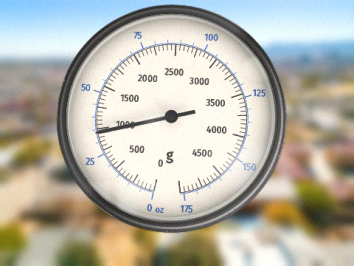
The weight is 950g
